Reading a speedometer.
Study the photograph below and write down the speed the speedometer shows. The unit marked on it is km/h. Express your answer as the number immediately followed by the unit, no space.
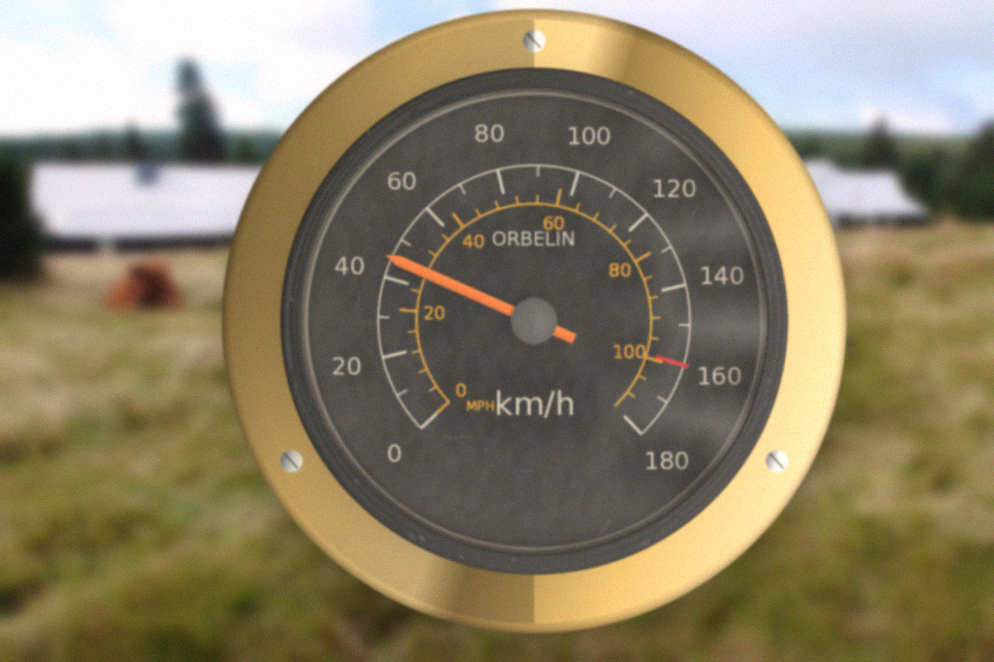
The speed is 45km/h
